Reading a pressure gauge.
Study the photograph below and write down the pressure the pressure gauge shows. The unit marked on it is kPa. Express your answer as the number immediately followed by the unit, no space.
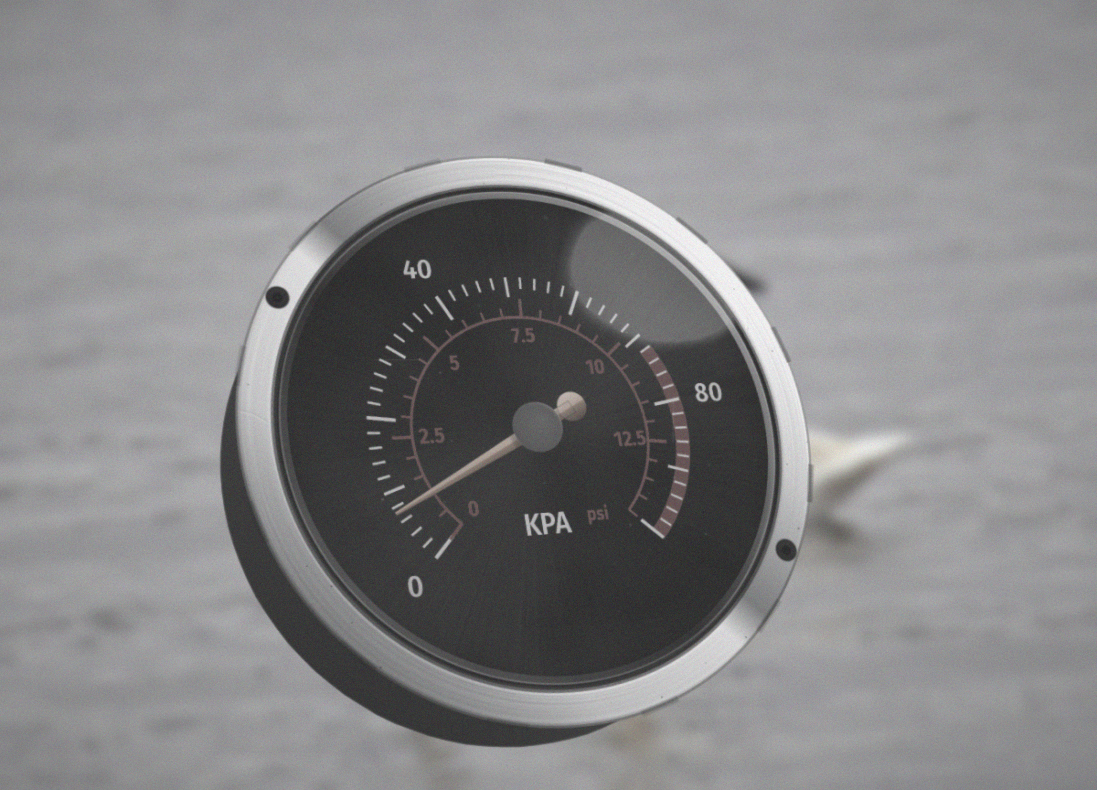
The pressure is 7kPa
